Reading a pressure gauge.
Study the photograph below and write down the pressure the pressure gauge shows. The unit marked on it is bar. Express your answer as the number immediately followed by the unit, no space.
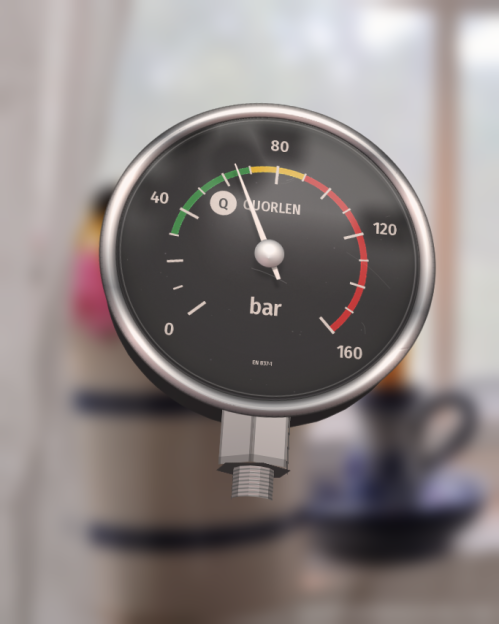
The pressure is 65bar
